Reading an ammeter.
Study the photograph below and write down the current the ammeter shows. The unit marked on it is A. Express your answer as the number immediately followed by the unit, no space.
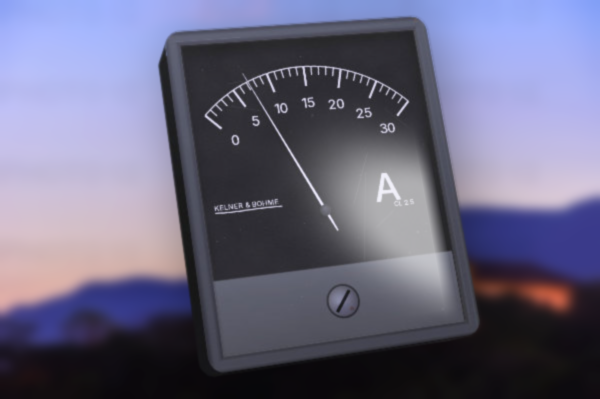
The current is 7A
